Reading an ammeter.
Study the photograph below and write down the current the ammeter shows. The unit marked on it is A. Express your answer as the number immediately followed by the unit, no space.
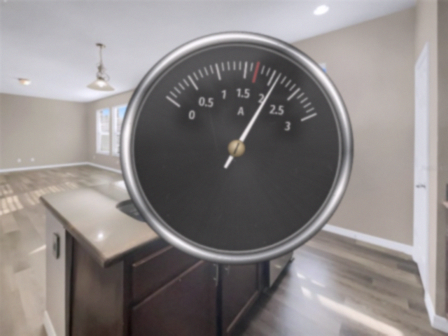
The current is 2.1A
